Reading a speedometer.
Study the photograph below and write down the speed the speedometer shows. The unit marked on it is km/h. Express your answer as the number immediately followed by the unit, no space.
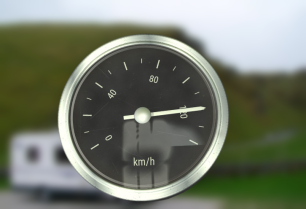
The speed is 120km/h
